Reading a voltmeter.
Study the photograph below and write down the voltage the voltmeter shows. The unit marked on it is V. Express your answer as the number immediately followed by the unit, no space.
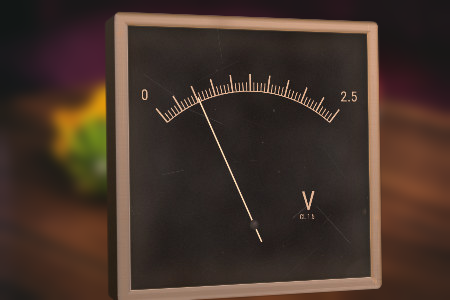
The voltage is 0.5V
